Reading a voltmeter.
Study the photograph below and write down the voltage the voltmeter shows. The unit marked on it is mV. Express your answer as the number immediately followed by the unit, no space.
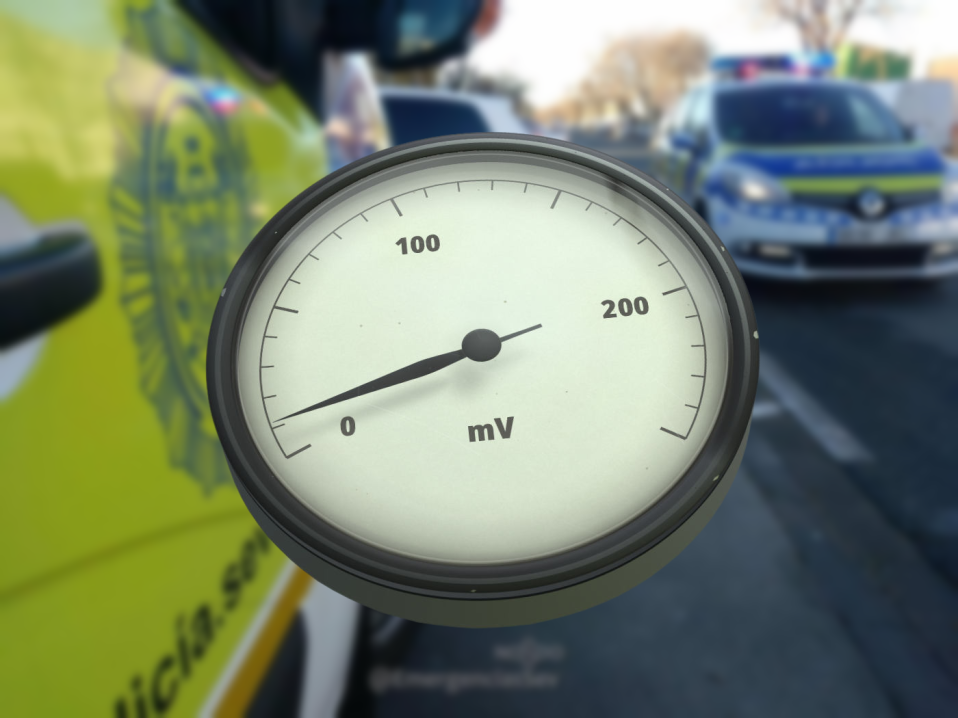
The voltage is 10mV
